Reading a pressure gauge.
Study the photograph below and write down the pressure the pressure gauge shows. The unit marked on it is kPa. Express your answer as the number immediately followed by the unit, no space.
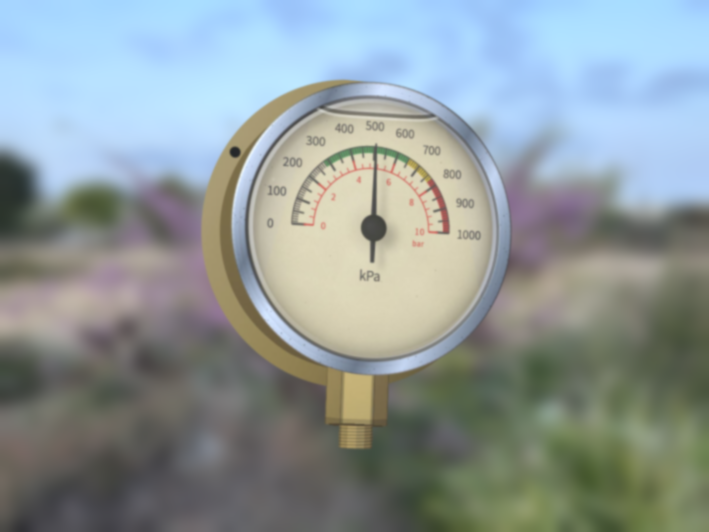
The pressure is 500kPa
